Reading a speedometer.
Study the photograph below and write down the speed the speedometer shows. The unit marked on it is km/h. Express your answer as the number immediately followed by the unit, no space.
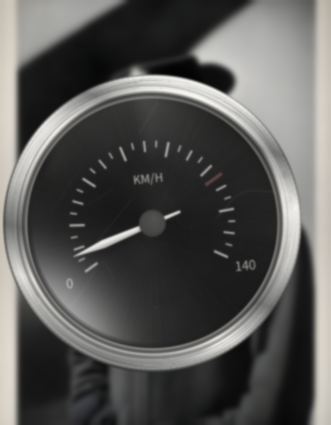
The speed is 7.5km/h
